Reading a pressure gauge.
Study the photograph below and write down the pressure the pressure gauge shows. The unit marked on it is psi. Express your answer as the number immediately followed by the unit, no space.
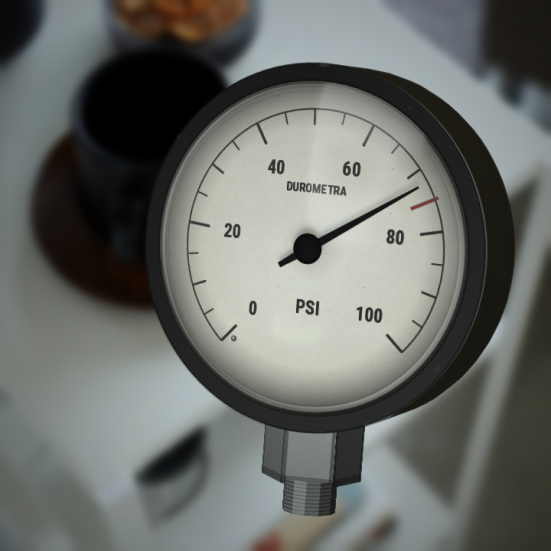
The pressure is 72.5psi
